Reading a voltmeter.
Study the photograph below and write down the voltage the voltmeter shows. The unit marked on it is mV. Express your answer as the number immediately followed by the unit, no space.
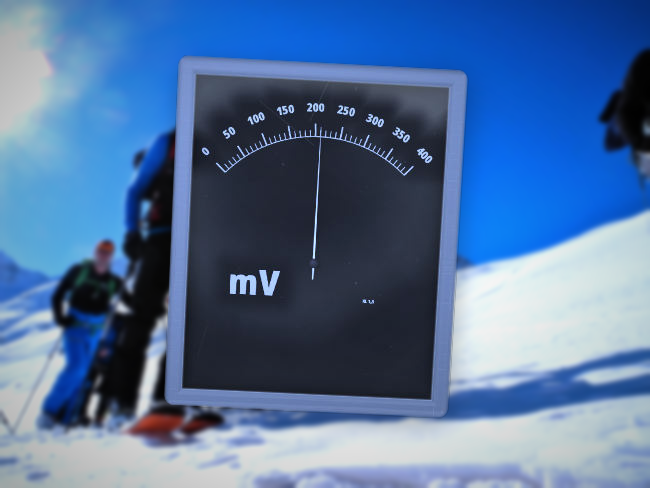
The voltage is 210mV
